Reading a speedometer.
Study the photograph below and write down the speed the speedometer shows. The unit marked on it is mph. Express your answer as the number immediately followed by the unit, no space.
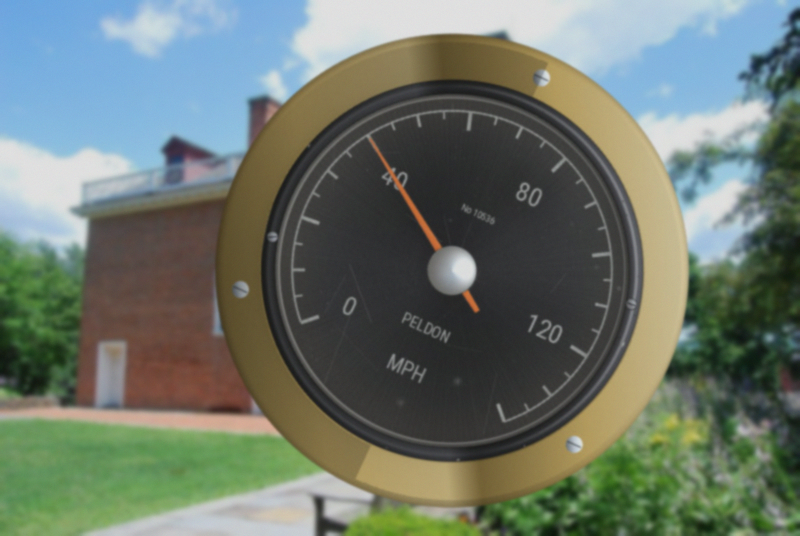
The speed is 40mph
